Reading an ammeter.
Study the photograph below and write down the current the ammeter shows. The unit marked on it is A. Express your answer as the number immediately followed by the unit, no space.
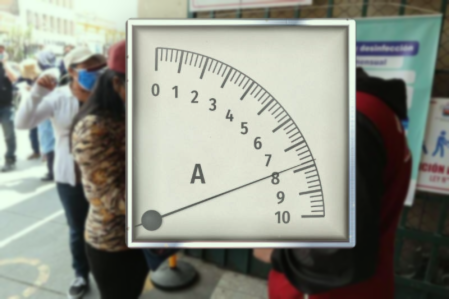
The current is 7.8A
